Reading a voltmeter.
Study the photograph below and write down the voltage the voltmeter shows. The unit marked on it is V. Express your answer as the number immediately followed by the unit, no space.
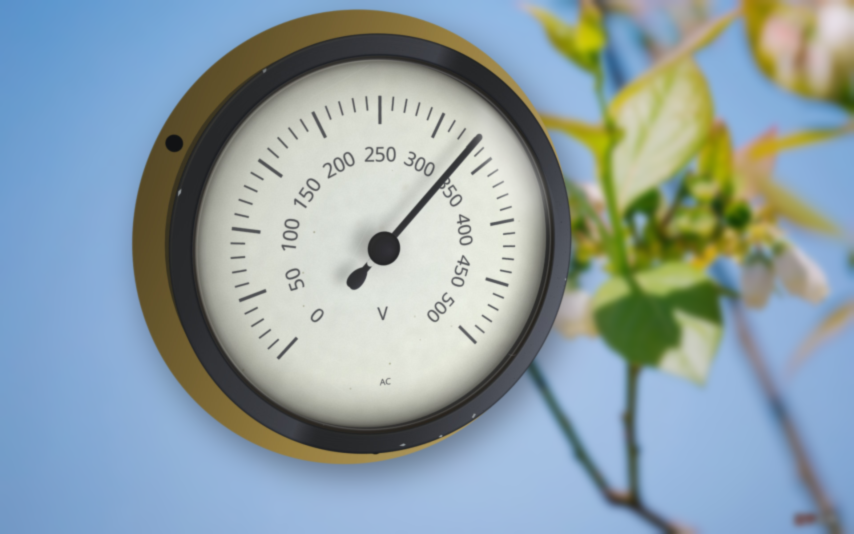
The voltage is 330V
